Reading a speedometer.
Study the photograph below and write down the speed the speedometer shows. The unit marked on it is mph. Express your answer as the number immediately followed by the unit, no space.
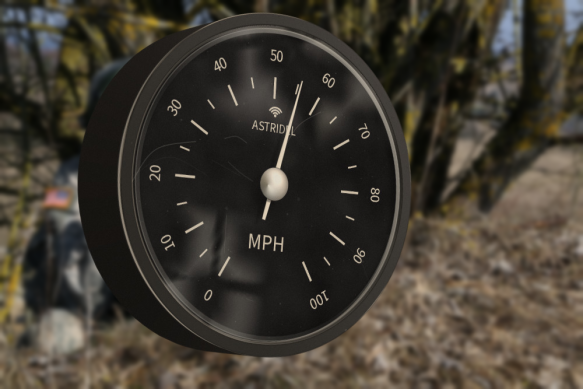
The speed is 55mph
